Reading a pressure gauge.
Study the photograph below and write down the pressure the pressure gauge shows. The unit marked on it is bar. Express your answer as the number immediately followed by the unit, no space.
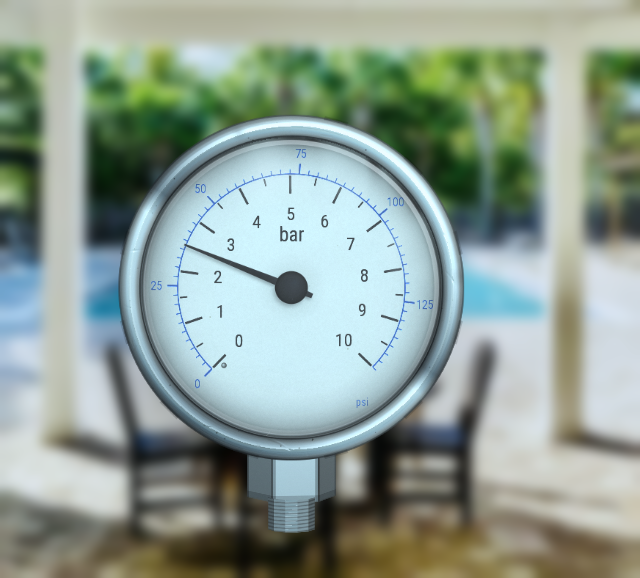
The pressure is 2.5bar
